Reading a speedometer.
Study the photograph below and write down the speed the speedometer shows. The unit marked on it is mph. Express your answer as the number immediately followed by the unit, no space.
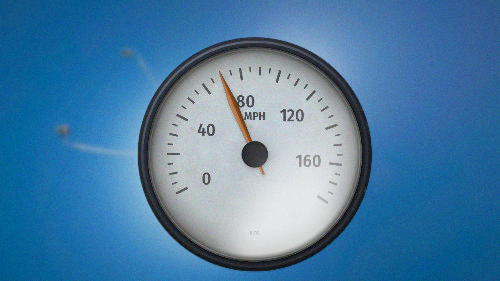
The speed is 70mph
